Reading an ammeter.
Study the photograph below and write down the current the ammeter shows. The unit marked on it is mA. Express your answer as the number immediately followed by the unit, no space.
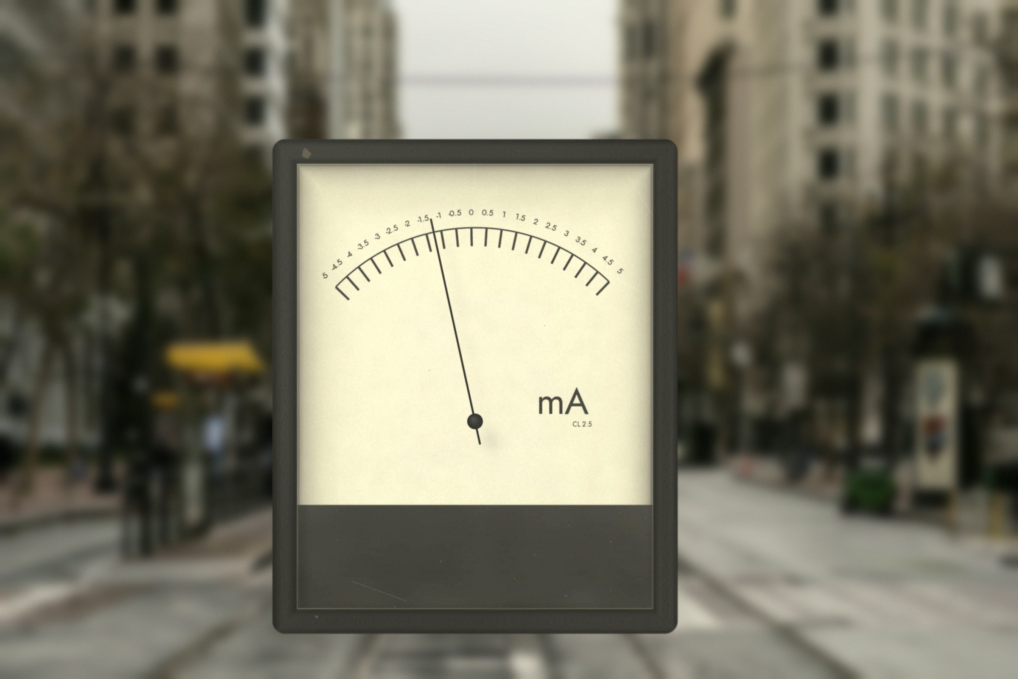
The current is -1.25mA
